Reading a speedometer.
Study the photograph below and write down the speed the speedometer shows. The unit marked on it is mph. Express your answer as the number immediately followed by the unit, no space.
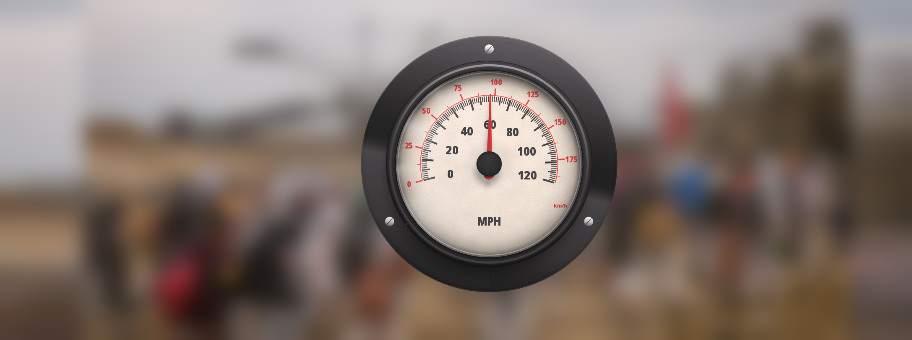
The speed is 60mph
